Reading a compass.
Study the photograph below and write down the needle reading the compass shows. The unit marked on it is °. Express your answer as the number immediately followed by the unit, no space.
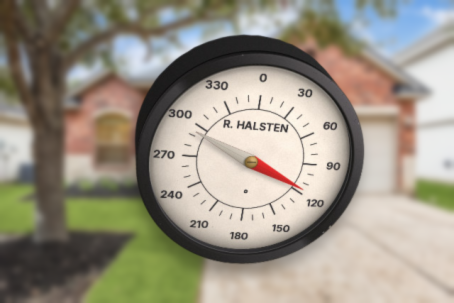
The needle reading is 115°
